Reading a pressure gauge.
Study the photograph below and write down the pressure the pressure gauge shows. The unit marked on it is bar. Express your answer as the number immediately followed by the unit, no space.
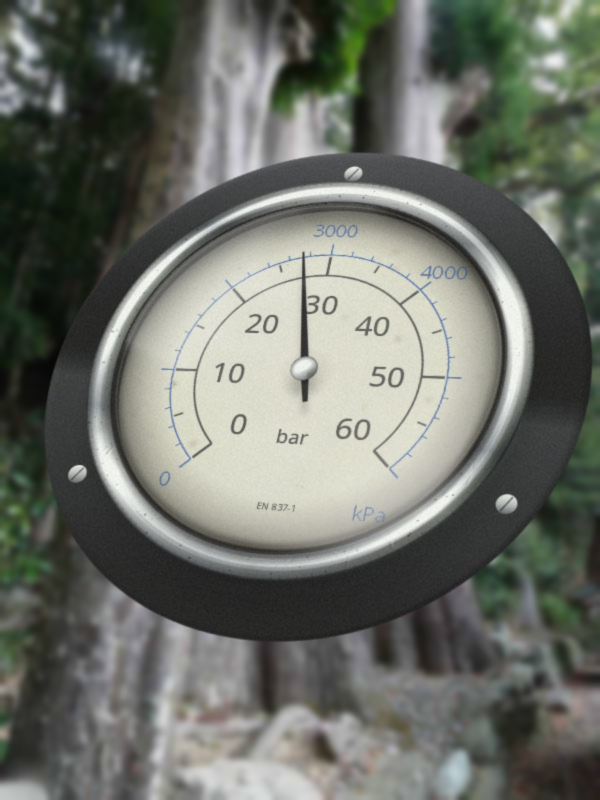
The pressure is 27.5bar
